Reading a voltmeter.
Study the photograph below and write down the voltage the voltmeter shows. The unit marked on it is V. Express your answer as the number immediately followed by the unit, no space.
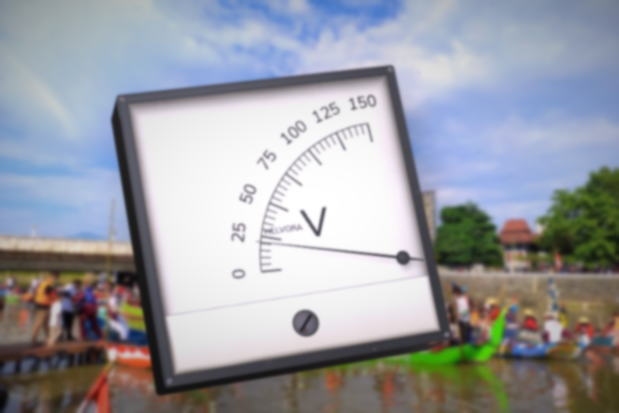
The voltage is 20V
